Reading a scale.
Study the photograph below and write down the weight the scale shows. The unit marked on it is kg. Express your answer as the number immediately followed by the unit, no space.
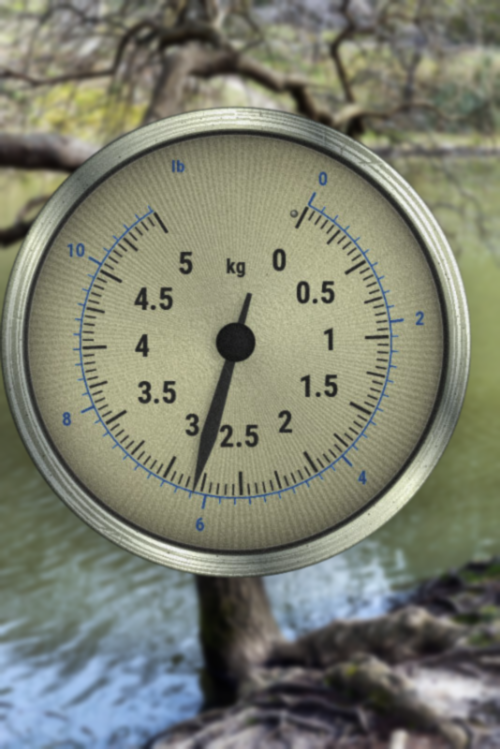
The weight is 2.8kg
